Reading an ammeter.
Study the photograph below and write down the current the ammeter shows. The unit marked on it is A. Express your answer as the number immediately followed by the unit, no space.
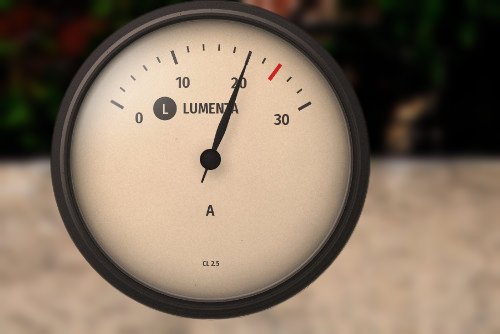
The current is 20A
